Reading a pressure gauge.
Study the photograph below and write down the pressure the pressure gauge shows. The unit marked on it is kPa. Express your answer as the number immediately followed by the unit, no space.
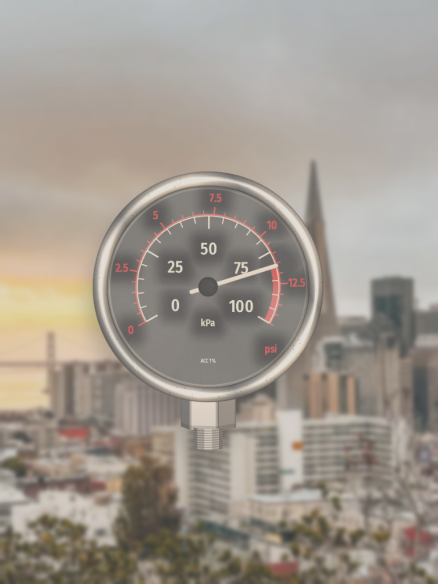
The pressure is 80kPa
